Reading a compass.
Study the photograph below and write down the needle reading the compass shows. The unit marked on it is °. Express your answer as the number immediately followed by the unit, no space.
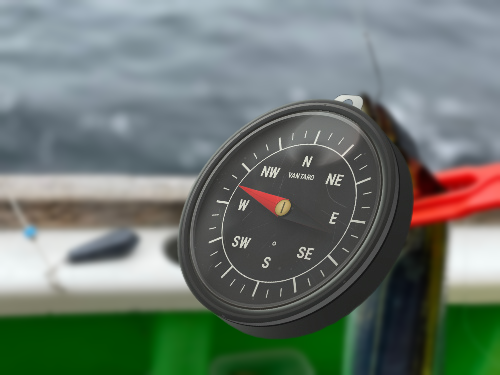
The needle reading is 285°
